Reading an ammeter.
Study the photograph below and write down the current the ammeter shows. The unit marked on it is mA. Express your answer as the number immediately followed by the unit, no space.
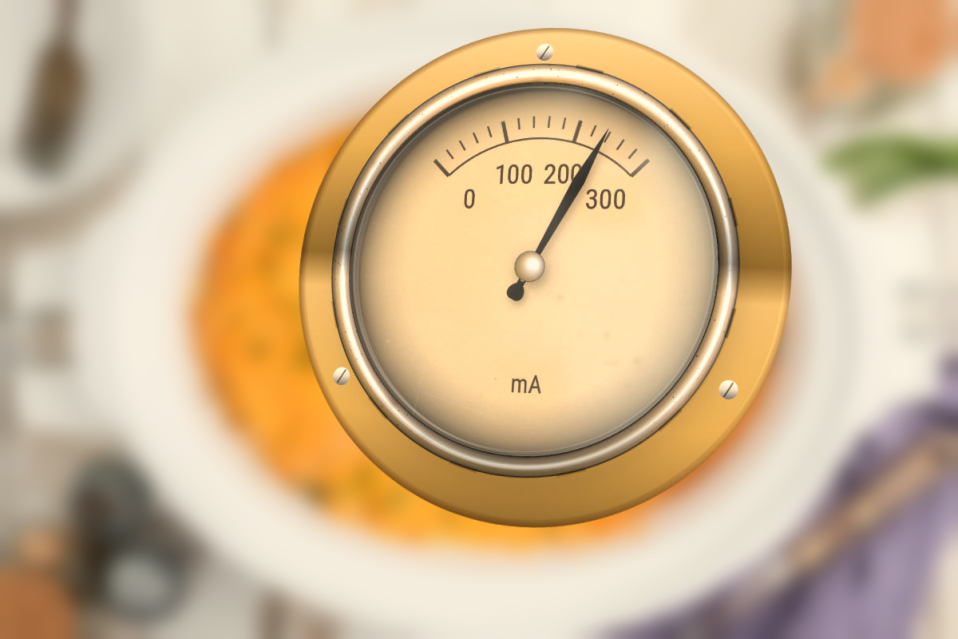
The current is 240mA
